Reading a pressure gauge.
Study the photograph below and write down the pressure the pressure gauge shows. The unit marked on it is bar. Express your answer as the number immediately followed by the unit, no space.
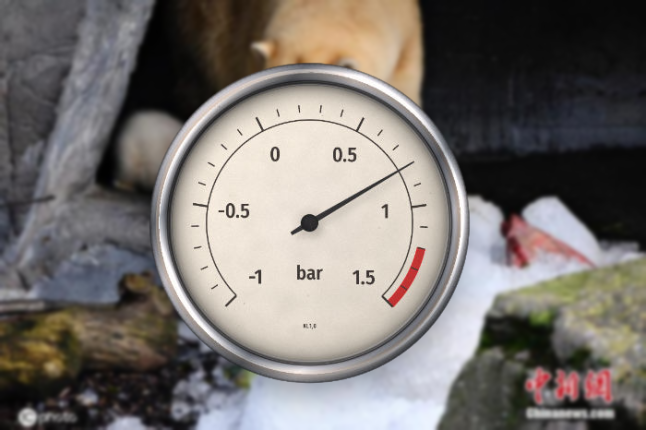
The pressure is 0.8bar
